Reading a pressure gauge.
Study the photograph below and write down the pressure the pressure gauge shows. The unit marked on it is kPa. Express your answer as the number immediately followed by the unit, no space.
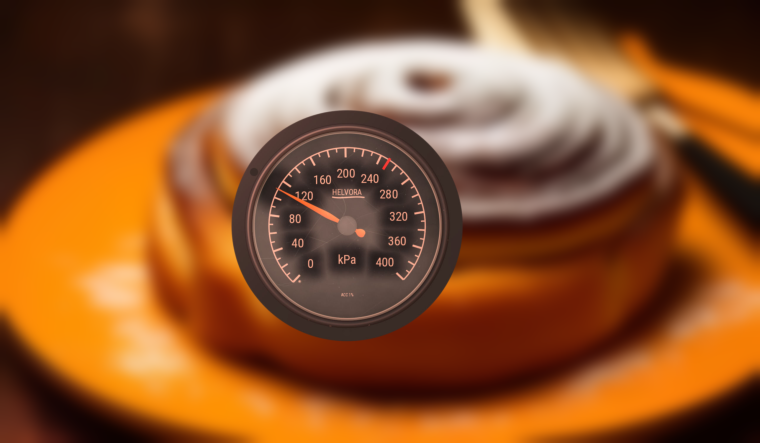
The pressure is 110kPa
